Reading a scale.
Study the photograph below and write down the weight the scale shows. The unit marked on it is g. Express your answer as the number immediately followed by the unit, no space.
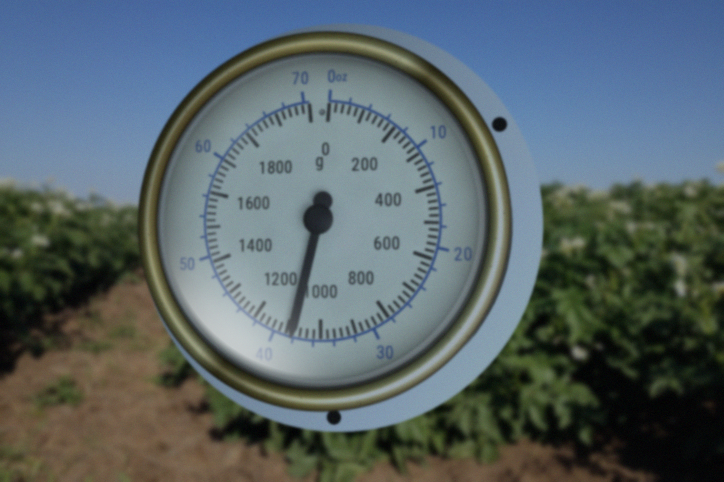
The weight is 1080g
